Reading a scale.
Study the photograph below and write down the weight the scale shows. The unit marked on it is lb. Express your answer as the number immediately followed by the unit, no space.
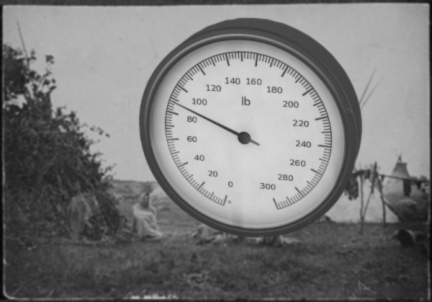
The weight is 90lb
